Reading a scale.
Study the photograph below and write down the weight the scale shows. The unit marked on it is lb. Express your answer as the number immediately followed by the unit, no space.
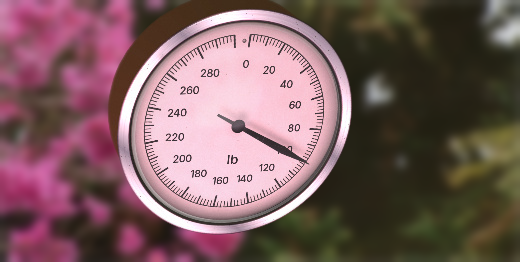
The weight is 100lb
